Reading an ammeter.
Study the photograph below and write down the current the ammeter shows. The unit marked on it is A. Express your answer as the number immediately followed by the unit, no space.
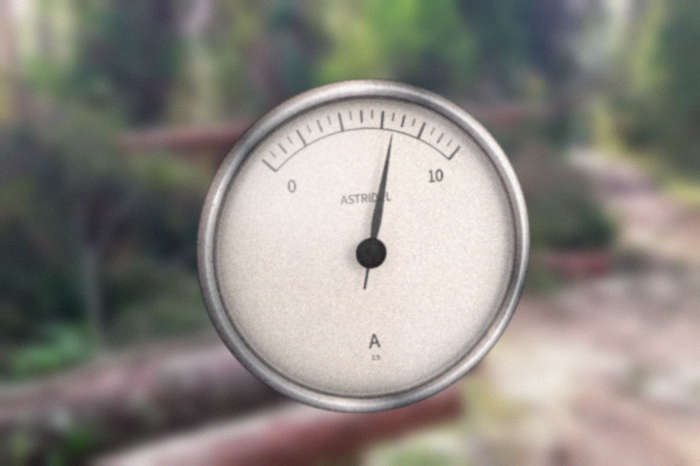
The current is 6.5A
